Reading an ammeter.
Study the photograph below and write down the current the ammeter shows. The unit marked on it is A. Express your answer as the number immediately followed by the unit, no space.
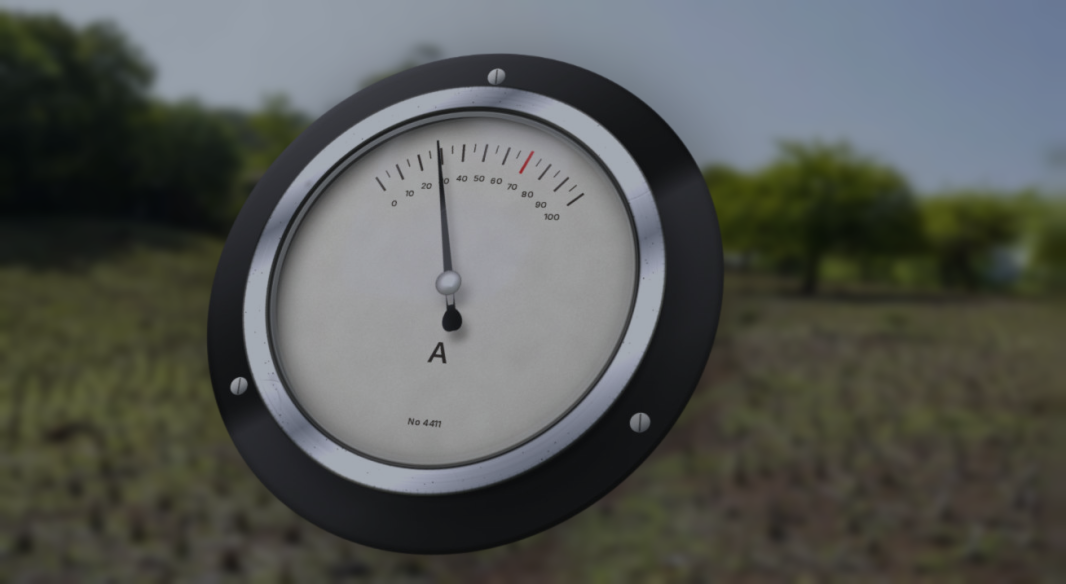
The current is 30A
